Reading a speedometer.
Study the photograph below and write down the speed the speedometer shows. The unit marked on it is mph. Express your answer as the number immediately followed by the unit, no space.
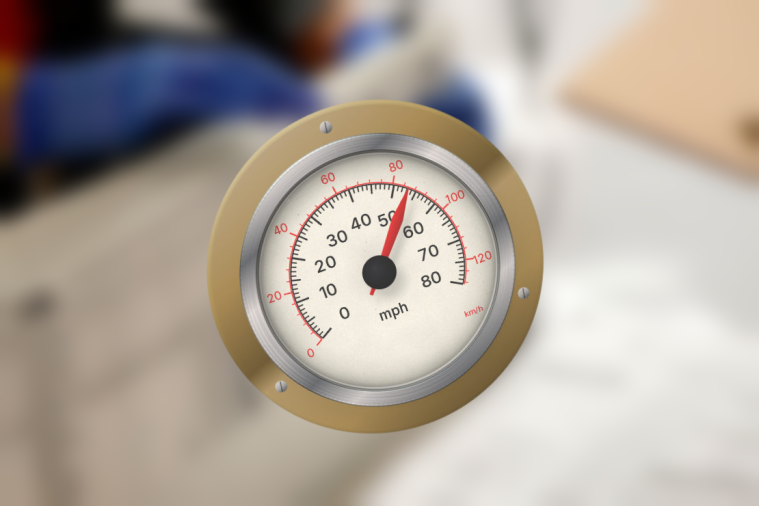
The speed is 53mph
